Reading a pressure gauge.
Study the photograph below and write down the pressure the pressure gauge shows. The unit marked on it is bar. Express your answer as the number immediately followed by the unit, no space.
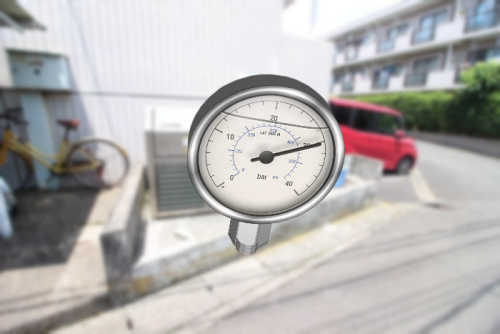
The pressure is 30bar
